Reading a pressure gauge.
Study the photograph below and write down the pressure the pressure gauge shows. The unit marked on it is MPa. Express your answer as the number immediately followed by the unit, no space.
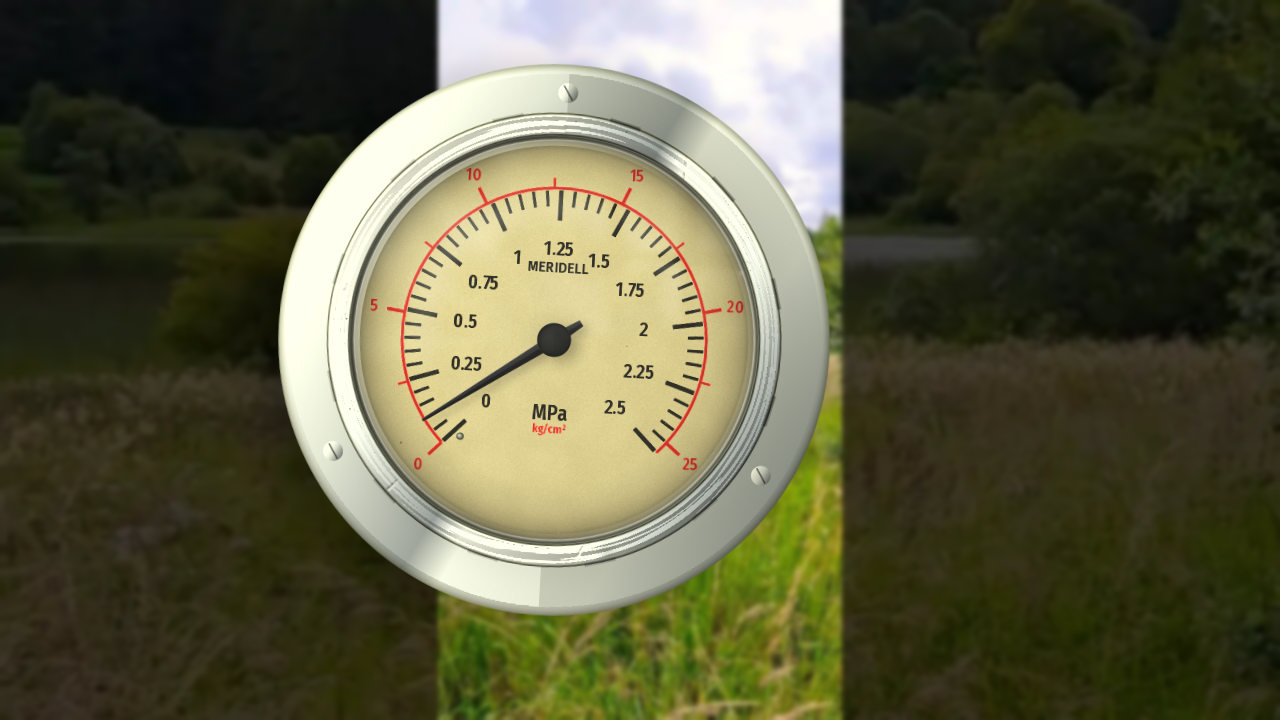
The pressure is 0.1MPa
